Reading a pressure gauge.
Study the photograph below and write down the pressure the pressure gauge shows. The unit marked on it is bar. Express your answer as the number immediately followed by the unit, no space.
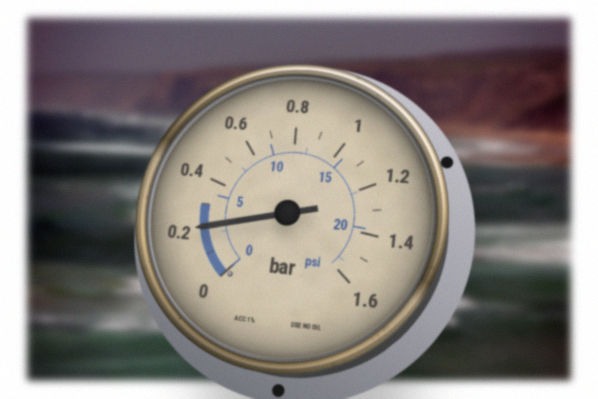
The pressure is 0.2bar
